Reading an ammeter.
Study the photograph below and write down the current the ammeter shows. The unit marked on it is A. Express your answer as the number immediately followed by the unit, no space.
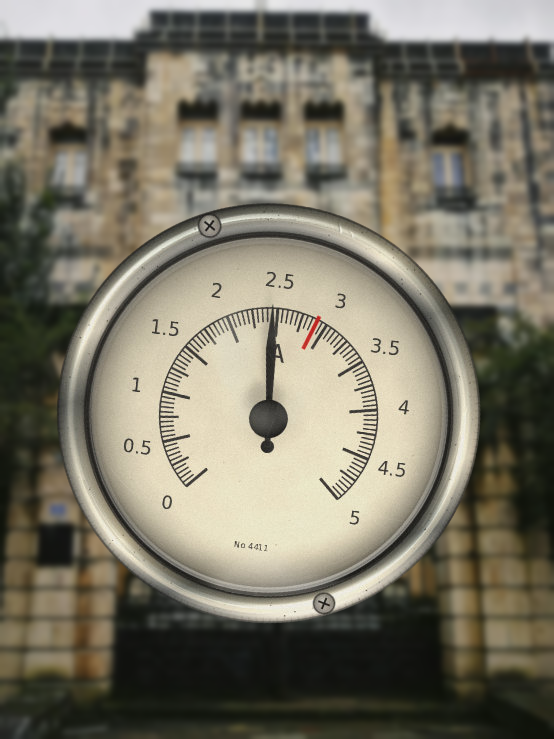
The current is 2.45A
